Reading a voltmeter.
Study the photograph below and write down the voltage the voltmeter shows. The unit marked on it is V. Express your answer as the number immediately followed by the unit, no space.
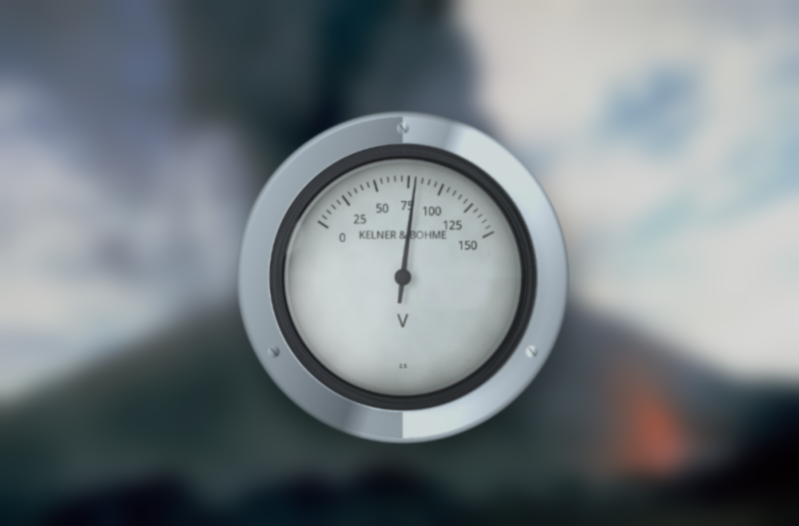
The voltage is 80V
